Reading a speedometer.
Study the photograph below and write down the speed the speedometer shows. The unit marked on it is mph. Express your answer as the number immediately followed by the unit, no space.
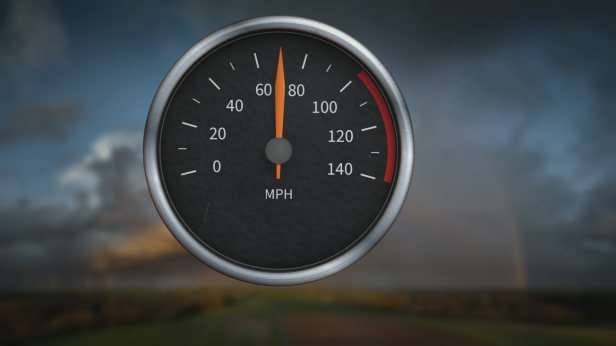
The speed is 70mph
